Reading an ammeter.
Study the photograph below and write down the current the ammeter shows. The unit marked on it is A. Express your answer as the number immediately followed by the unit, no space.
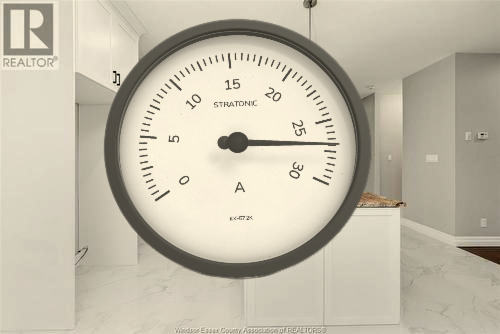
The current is 27A
